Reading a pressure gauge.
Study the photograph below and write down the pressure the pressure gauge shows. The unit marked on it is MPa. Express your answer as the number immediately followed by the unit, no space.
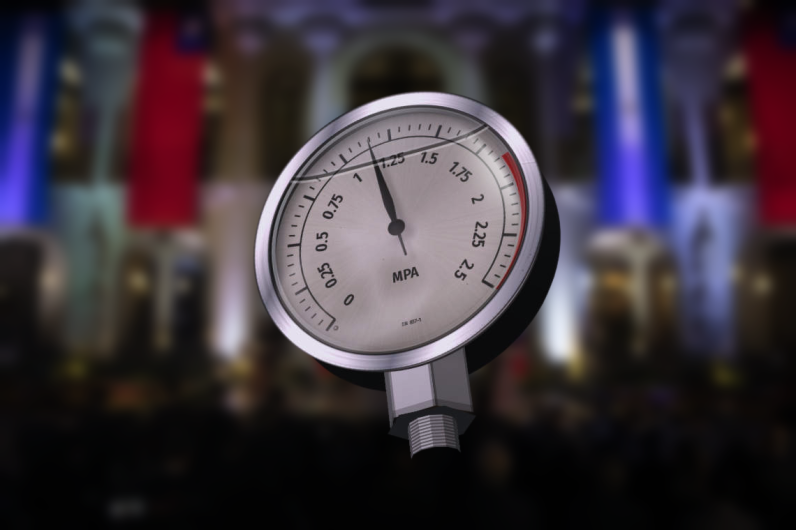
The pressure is 1.15MPa
